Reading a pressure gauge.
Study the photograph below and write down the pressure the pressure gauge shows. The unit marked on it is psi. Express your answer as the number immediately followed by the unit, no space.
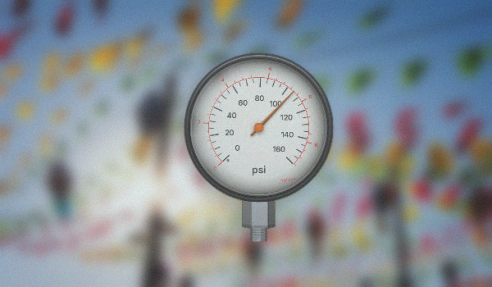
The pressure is 105psi
